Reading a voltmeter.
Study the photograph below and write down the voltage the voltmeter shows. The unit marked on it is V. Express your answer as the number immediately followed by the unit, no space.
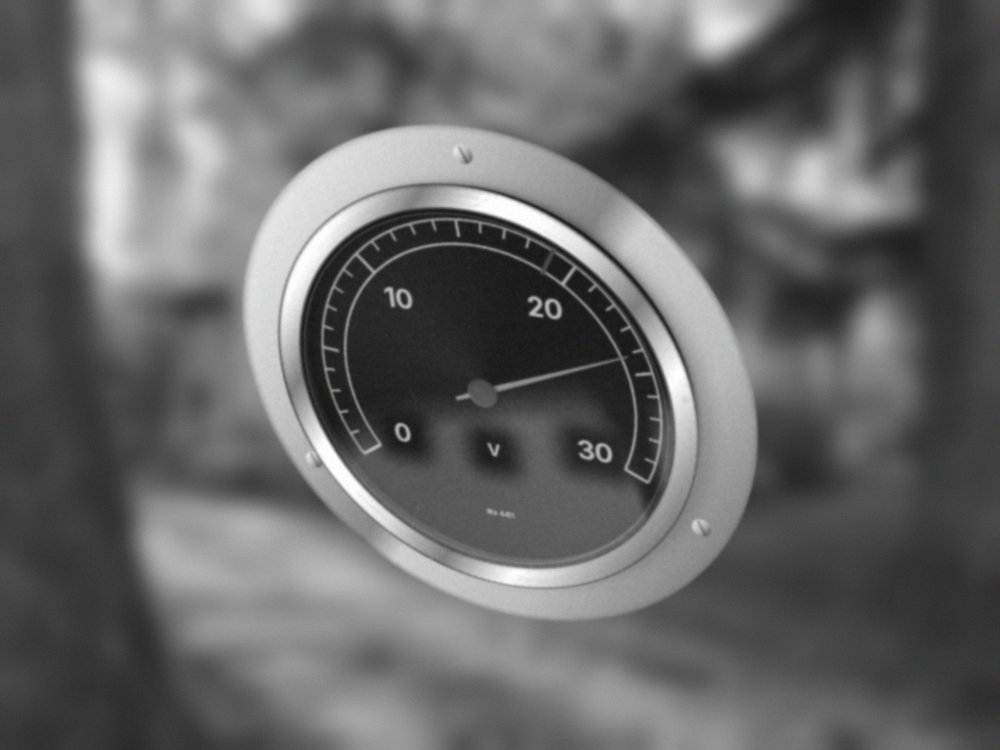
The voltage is 24V
